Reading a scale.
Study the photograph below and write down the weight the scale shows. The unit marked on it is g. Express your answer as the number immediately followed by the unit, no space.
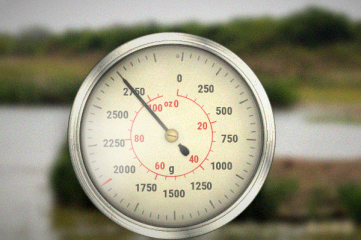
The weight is 2750g
